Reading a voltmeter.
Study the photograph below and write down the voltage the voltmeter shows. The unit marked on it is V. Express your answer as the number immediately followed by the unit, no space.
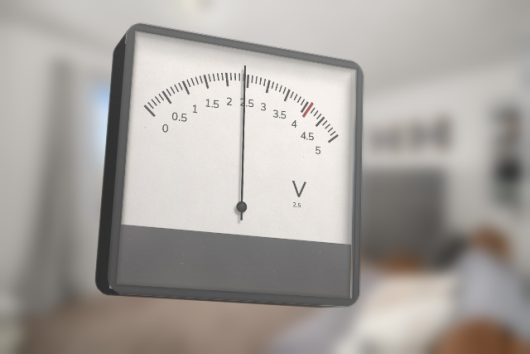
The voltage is 2.4V
